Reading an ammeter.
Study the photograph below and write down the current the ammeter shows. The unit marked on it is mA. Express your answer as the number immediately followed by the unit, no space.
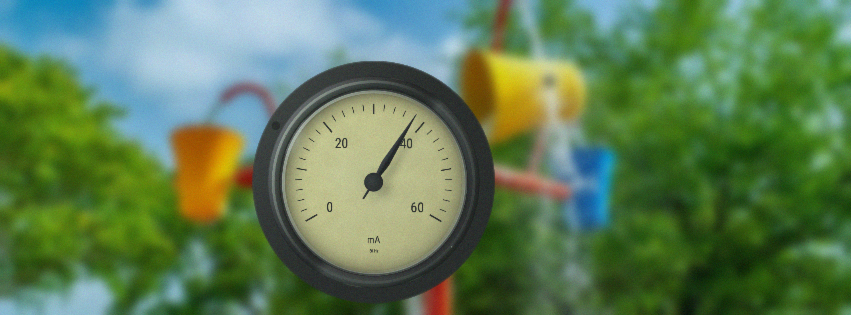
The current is 38mA
